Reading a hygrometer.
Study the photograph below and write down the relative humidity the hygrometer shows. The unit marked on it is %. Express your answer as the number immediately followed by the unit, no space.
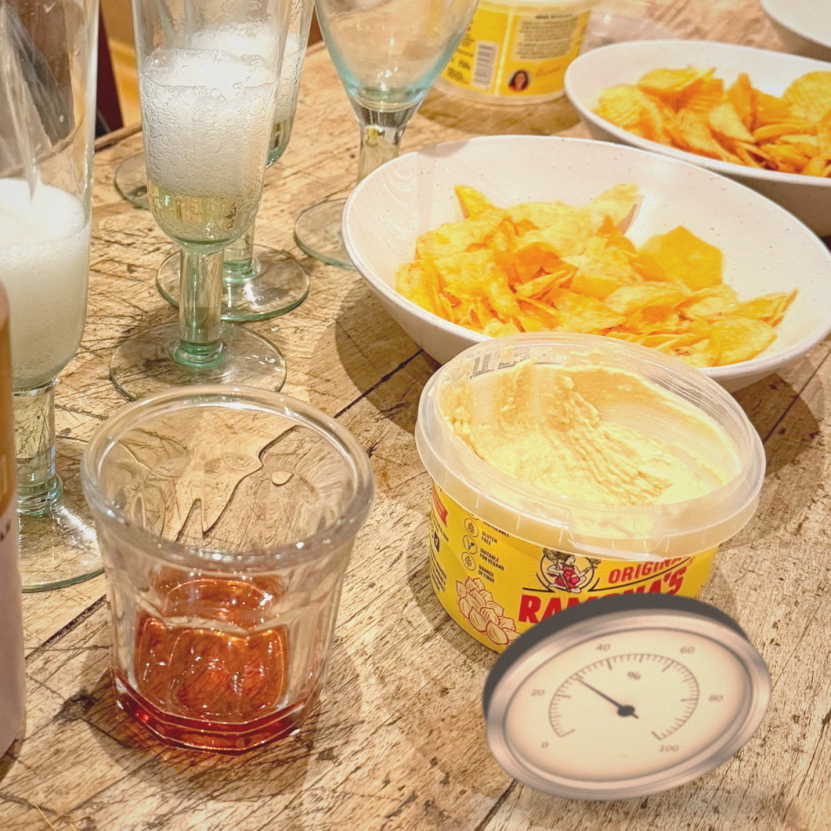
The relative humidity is 30%
